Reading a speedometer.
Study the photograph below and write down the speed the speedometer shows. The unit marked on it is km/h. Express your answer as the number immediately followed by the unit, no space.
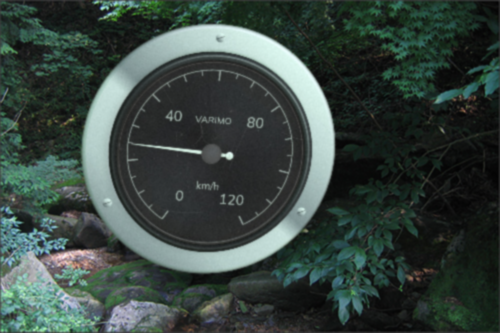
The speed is 25km/h
